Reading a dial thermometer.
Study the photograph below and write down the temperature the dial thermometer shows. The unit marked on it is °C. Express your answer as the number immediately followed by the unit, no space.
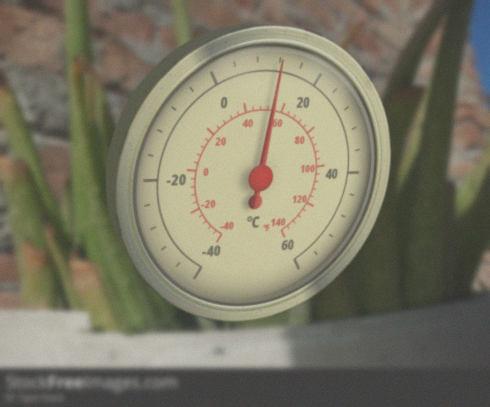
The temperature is 12°C
